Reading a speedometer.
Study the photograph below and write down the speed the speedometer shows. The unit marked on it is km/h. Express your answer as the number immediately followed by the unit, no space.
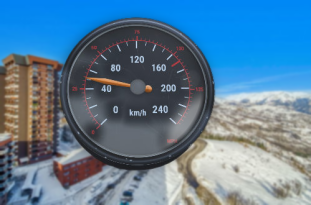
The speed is 50km/h
